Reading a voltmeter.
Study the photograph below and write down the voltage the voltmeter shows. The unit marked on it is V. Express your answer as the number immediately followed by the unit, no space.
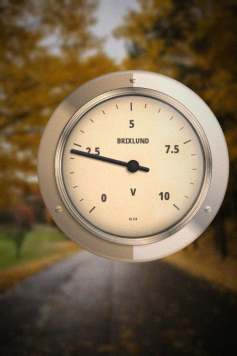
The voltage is 2.25V
